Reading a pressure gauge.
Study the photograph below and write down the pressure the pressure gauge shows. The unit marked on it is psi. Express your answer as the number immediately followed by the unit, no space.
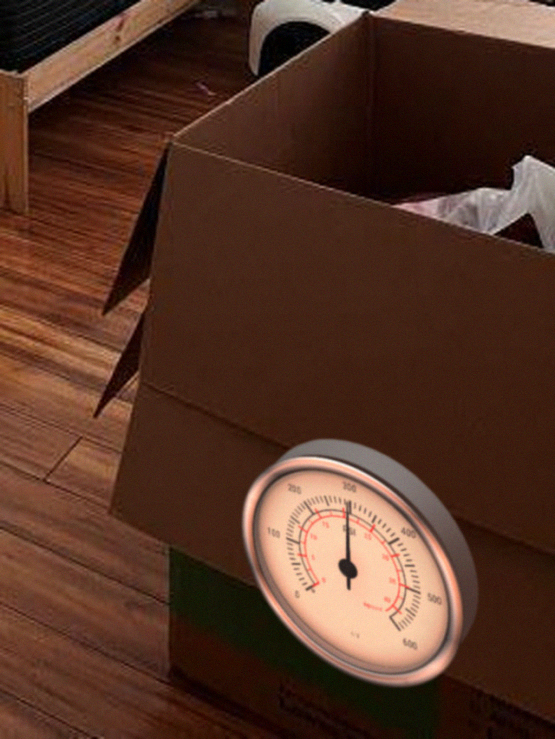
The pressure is 300psi
